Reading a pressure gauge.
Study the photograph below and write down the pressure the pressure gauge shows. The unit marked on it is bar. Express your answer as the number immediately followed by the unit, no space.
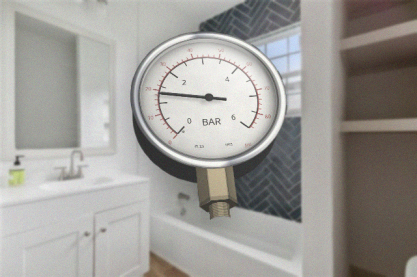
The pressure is 1.25bar
